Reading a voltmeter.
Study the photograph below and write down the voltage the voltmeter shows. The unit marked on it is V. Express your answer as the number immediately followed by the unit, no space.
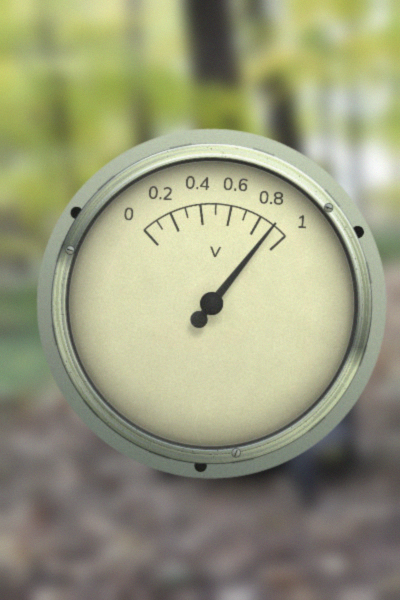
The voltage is 0.9V
